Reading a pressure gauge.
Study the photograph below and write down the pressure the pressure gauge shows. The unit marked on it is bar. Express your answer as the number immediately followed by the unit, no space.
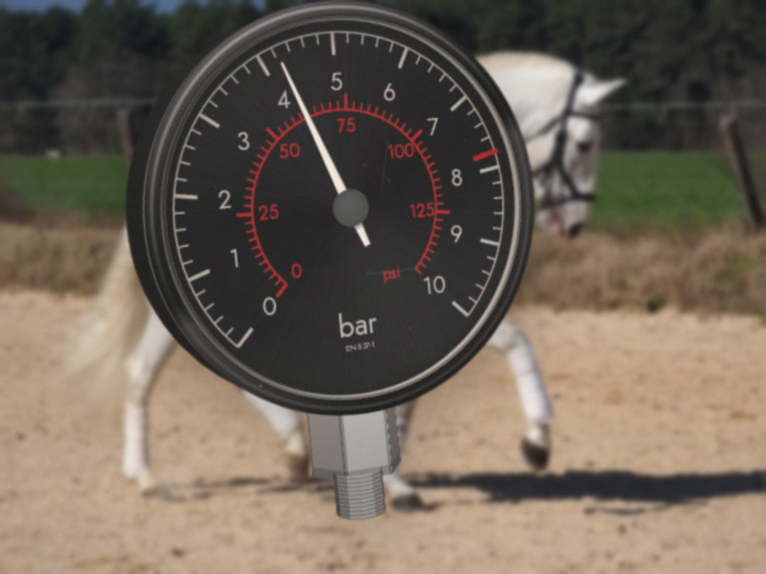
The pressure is 4.2bar
